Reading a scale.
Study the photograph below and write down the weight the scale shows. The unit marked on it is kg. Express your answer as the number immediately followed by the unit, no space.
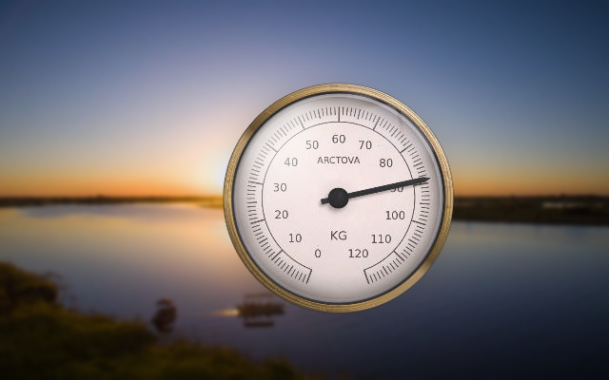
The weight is 89kg
